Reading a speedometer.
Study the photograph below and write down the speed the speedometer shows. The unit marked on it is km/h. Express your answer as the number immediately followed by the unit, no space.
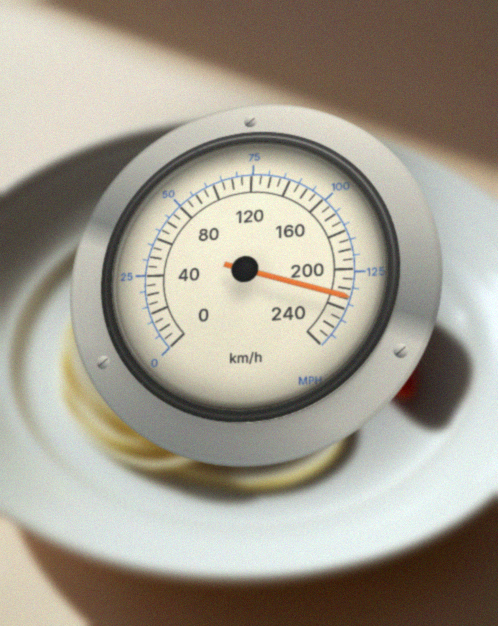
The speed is 215km/h
